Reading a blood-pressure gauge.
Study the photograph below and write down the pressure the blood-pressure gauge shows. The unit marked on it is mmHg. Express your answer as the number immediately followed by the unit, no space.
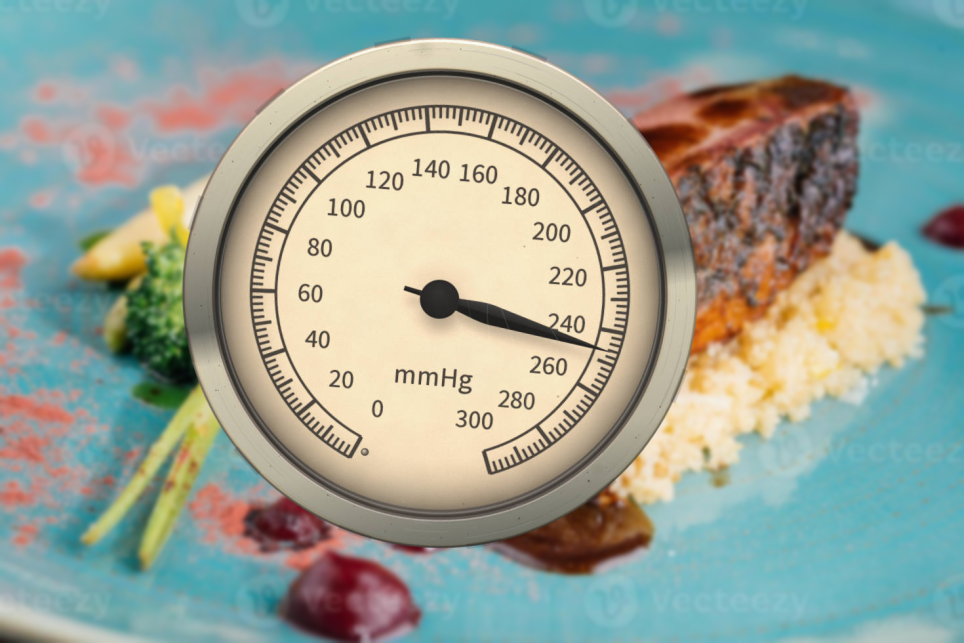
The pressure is 246mmHg
